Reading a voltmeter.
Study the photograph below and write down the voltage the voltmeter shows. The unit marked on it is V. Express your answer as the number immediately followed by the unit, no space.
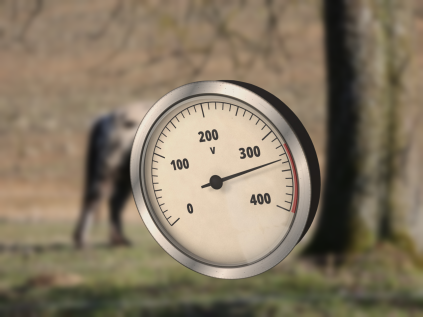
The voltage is 335V
